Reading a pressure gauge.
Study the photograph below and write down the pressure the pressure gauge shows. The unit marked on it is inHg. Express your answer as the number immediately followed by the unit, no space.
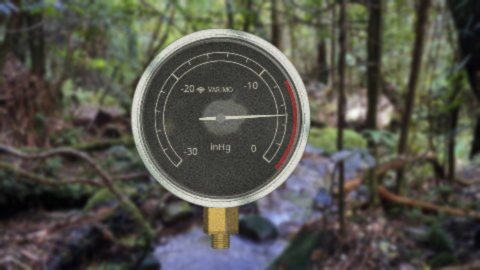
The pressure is -5inHg
